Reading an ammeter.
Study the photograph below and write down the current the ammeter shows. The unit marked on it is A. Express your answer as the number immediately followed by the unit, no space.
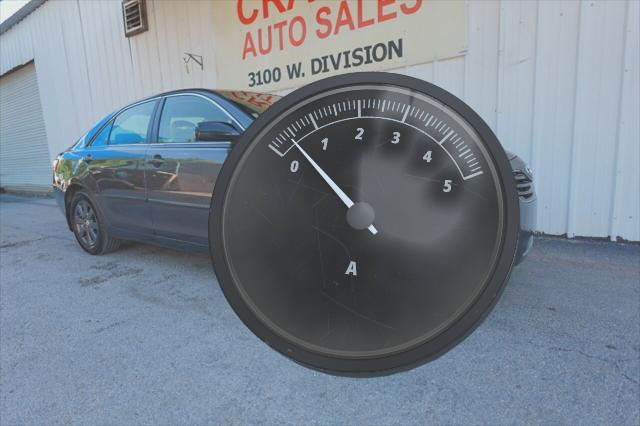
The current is 0.4A
